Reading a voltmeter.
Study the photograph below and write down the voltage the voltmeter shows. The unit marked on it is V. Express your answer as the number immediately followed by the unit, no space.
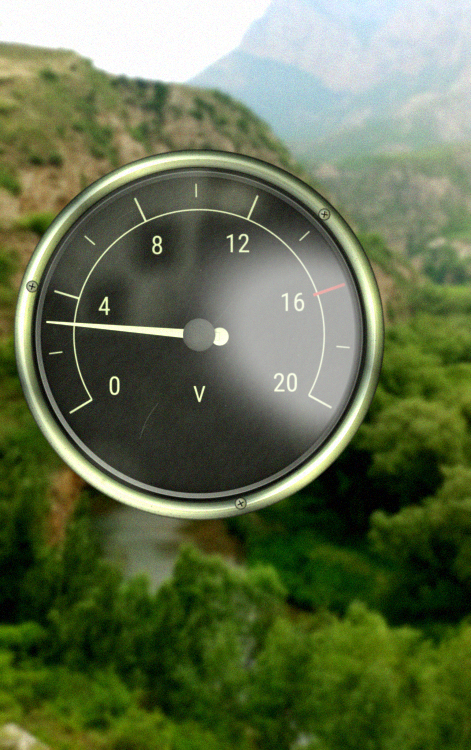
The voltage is 3V
